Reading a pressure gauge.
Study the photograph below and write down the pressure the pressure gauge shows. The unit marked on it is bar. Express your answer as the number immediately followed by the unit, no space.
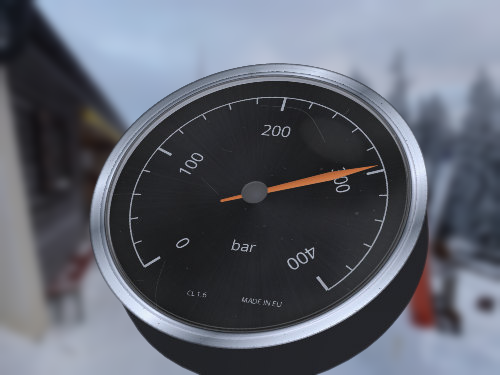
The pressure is 300bar
